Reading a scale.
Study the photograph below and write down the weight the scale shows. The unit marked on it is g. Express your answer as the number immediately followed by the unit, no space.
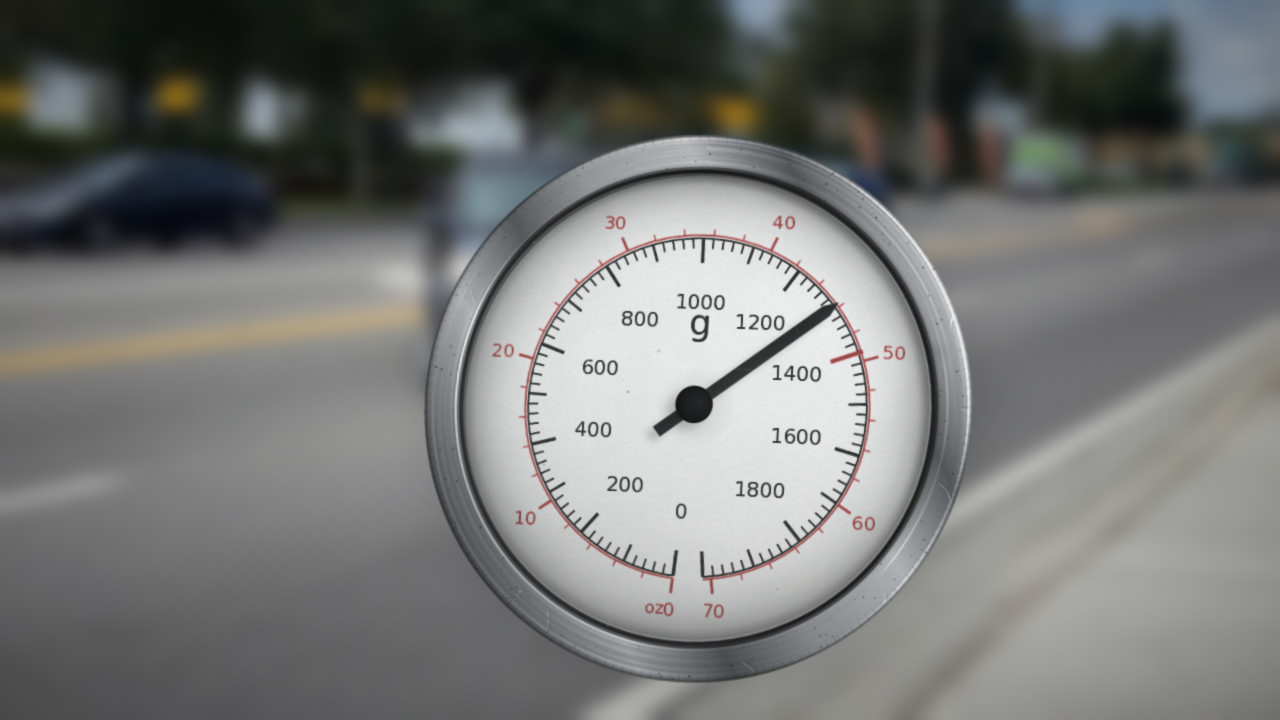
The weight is 1300g
